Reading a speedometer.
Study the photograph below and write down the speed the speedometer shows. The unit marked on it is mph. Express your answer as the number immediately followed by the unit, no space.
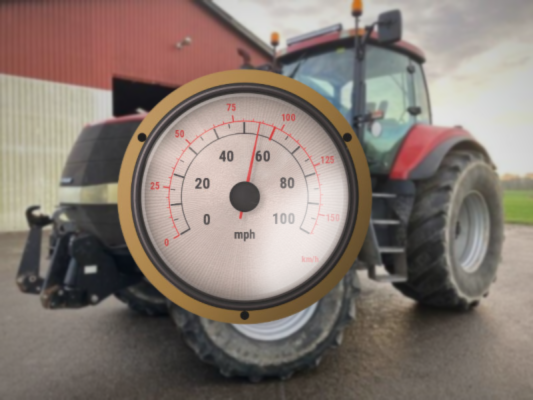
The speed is 55mph
